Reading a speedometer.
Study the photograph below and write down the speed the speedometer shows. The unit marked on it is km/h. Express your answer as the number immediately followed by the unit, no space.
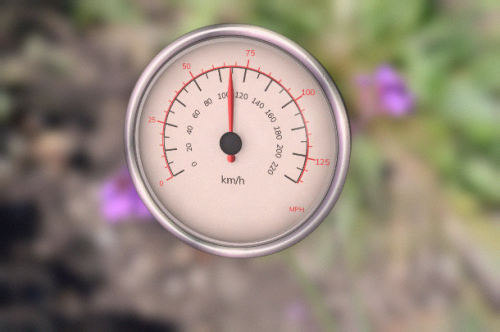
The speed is 110km/h
